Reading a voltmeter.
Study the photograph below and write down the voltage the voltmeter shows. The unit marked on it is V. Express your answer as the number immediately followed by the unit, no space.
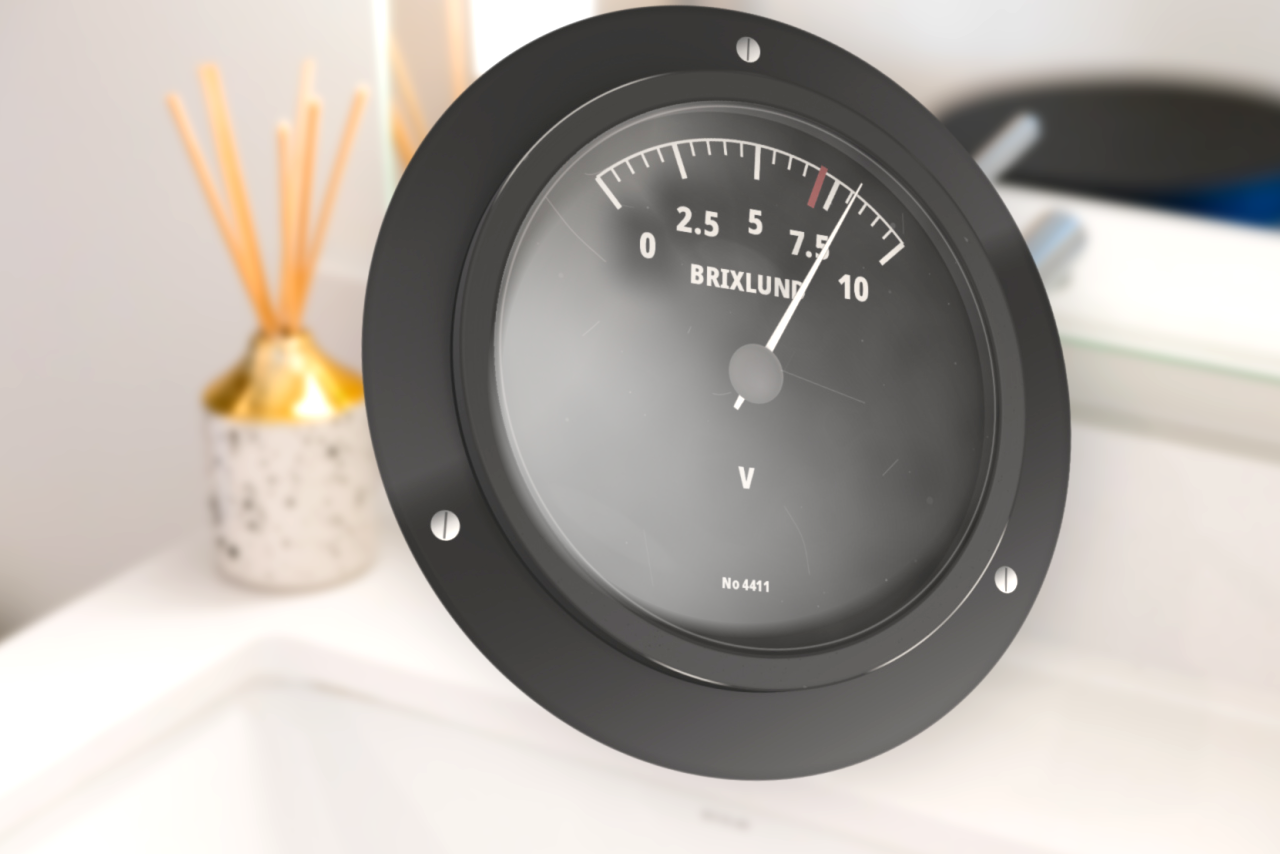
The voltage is 8V
